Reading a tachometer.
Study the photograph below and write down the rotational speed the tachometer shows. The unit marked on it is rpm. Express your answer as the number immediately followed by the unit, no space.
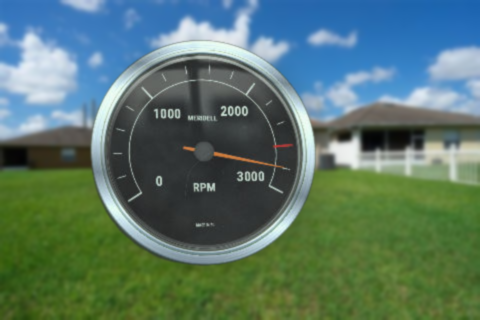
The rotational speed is 2800rpm
